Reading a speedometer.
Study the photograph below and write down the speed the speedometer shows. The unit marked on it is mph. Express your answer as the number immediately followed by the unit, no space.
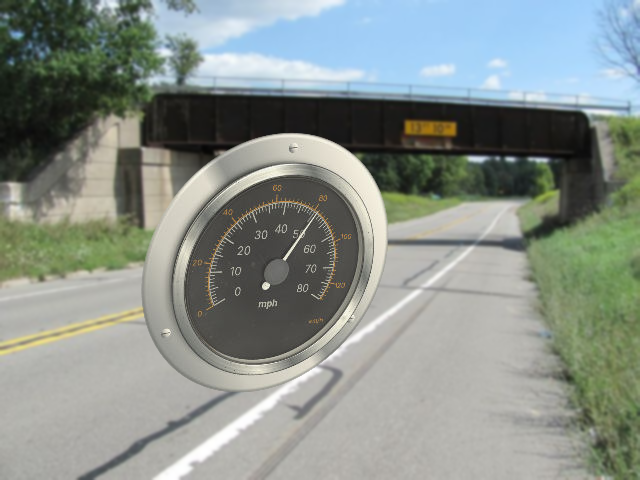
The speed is 50mph
